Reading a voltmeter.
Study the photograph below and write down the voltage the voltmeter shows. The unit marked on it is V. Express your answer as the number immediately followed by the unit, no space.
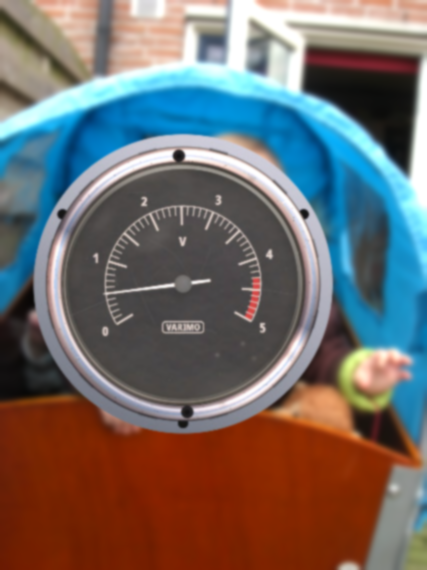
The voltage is 0.5V
